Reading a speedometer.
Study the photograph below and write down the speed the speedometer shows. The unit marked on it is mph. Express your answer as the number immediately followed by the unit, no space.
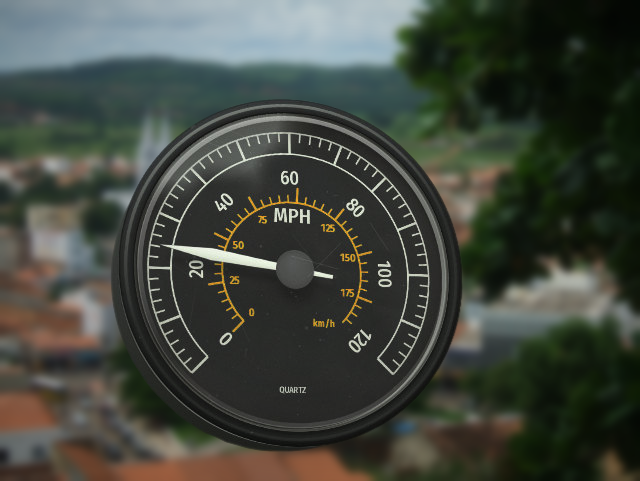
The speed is 24mph
